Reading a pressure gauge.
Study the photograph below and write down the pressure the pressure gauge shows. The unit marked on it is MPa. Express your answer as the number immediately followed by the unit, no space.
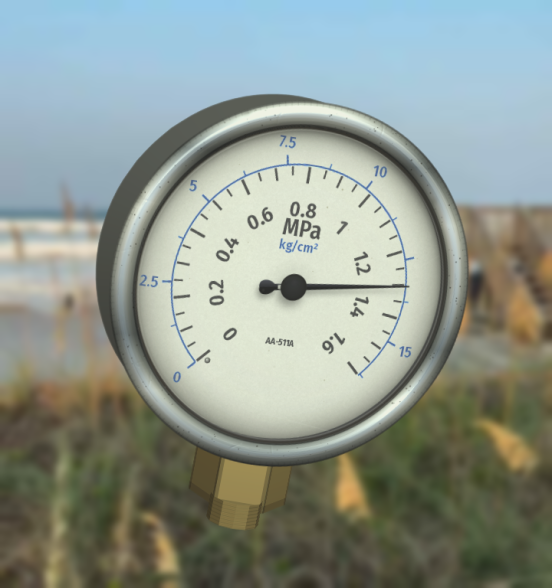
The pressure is 1.3MPa
